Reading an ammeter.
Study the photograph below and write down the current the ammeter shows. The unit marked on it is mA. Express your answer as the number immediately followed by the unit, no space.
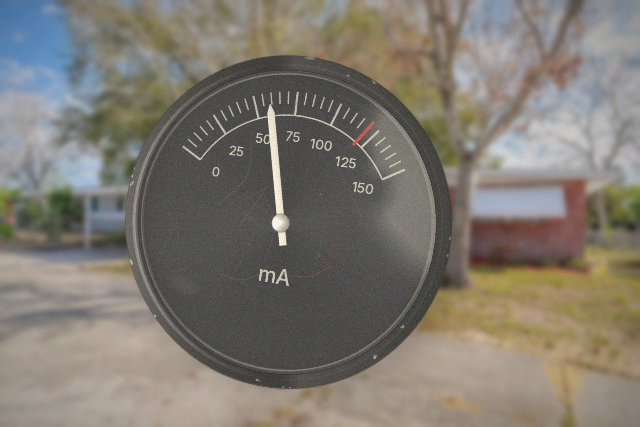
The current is 60mA
